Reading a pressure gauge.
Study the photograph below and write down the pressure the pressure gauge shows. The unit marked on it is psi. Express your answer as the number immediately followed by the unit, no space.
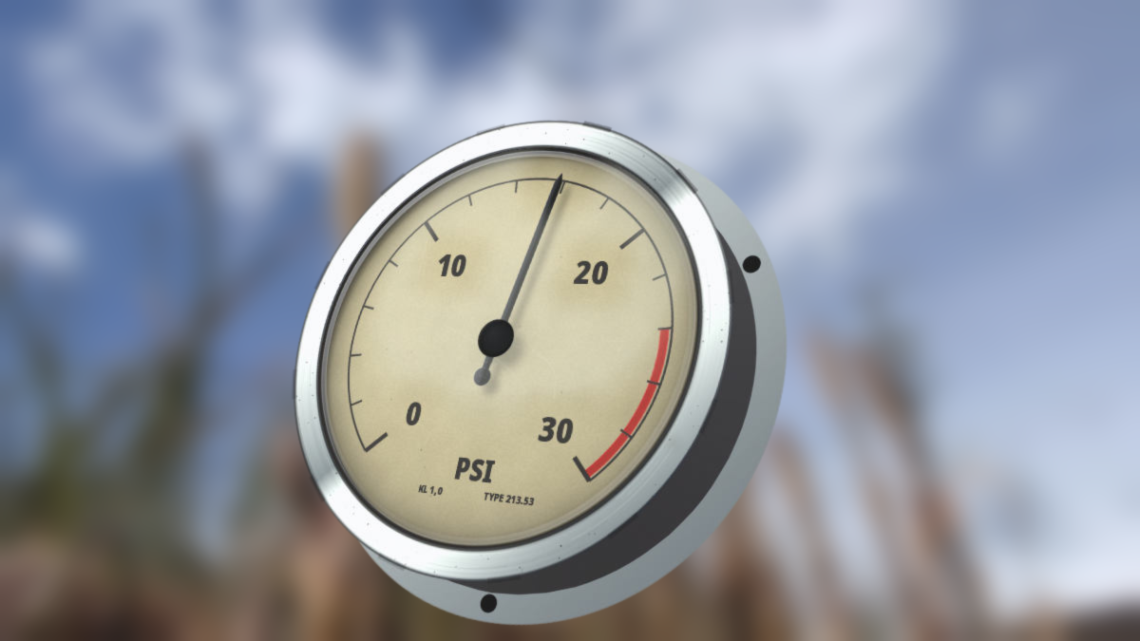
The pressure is 16psi
